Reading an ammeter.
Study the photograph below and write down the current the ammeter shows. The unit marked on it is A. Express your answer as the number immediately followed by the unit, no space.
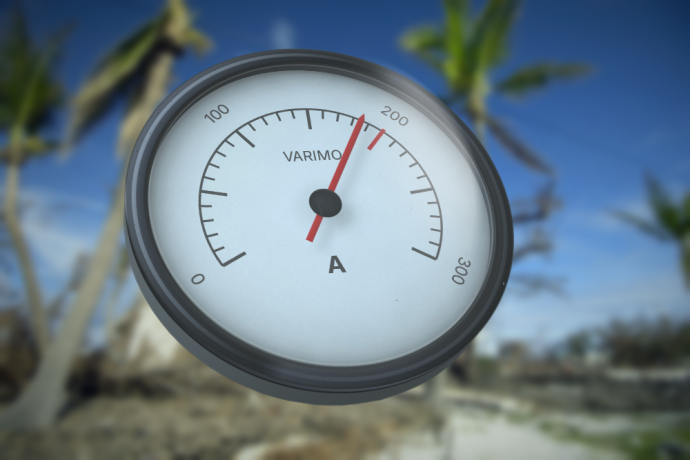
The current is 185A
